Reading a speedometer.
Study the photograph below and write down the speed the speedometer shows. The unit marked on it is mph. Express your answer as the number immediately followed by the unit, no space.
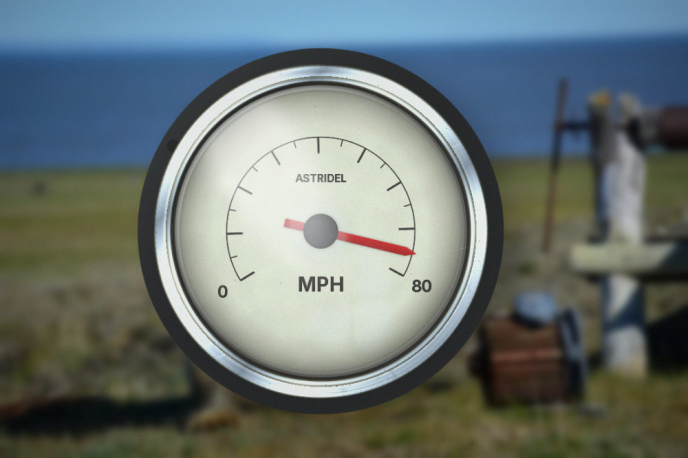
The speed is 75mph
